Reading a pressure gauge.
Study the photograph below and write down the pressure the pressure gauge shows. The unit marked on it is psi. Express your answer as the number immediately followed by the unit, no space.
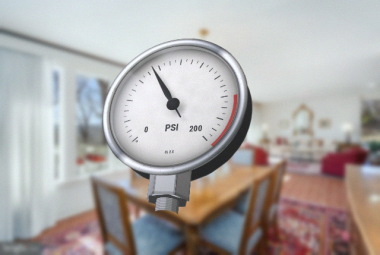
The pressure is 75psi
